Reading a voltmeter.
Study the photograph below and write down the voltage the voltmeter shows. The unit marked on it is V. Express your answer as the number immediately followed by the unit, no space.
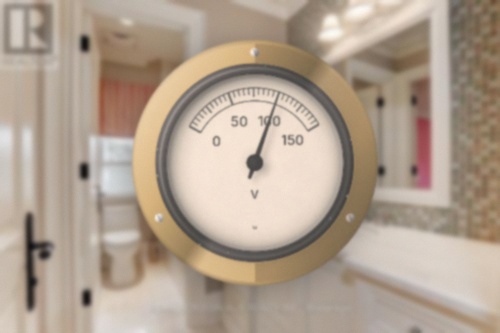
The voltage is 100V
